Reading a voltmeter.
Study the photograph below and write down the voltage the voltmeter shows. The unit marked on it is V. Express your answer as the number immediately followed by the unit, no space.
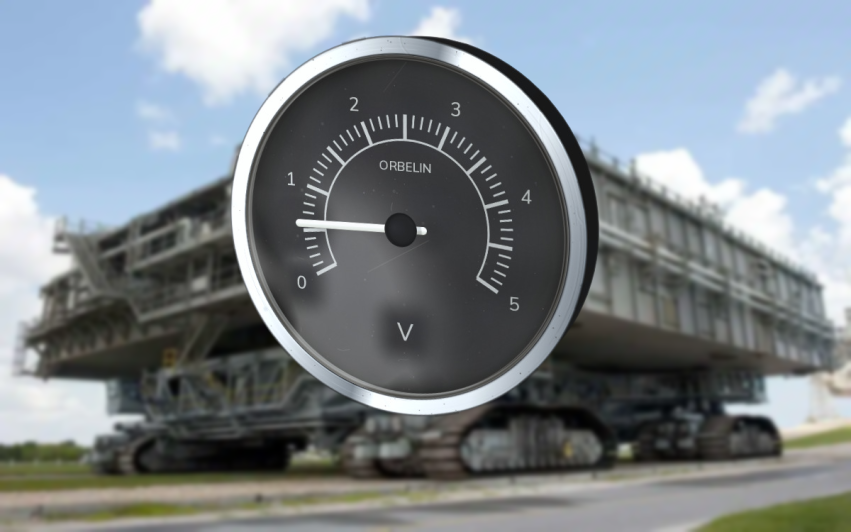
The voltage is 0.6V
